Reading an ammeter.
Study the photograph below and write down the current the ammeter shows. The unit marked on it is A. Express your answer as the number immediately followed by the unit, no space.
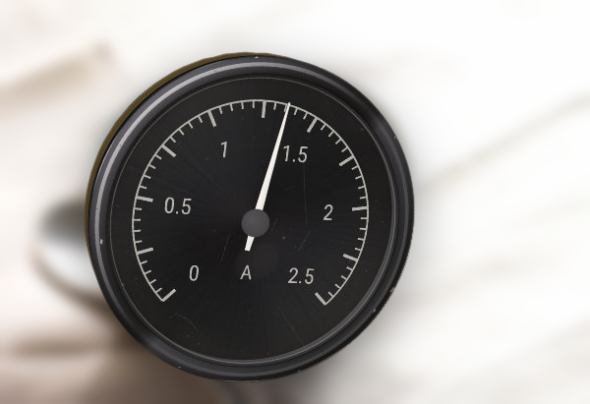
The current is 1.35A
